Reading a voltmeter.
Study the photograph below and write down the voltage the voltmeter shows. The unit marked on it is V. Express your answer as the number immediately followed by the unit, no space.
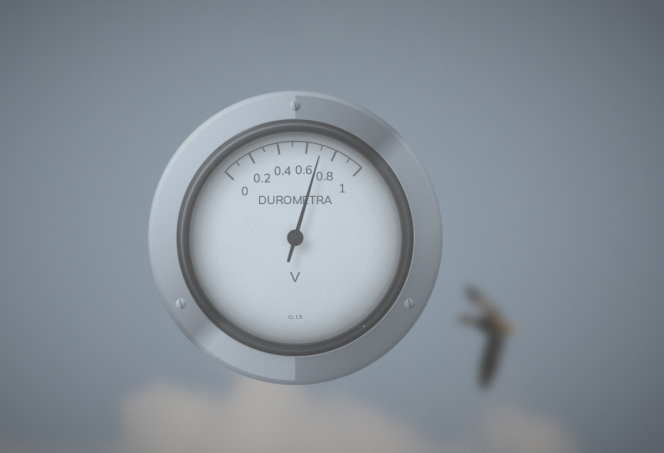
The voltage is 0.7V
